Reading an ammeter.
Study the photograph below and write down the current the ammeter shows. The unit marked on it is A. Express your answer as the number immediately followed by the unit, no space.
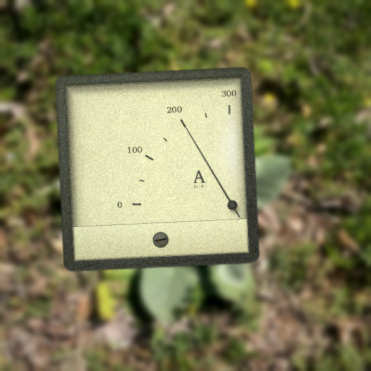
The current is 200A
